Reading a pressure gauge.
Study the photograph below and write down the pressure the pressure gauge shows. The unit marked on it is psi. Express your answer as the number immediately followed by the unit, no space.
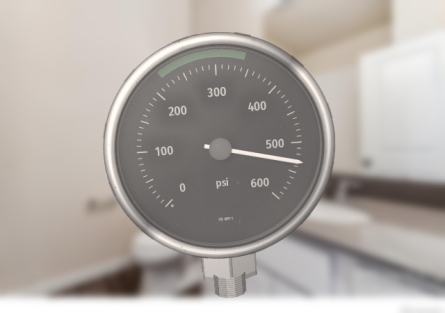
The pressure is 530psi
